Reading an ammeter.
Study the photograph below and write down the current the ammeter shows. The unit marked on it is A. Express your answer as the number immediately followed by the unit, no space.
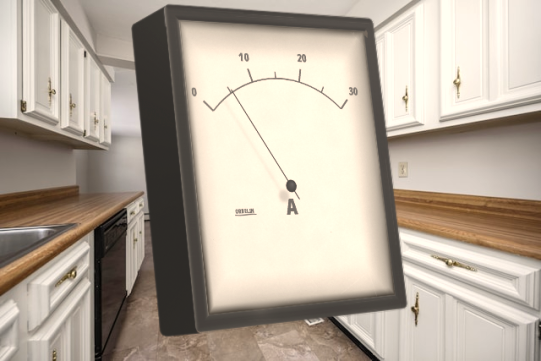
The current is 5A
